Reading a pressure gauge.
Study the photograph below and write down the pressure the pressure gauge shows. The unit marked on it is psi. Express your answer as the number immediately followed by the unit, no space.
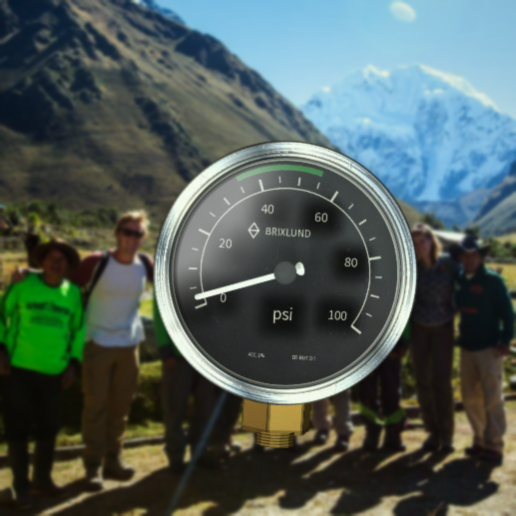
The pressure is 2.5psi
